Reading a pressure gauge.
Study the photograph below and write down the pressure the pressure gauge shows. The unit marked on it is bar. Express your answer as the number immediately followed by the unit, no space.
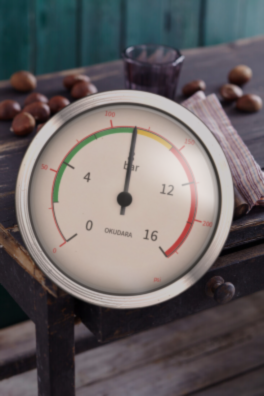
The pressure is 8bar
